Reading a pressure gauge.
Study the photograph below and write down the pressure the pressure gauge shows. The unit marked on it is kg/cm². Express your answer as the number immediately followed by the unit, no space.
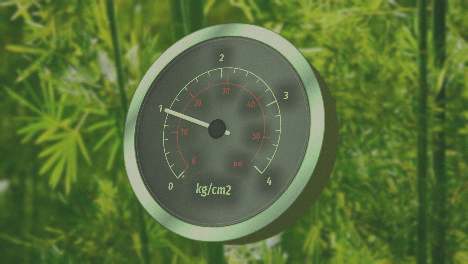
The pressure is 1kg/cm²
